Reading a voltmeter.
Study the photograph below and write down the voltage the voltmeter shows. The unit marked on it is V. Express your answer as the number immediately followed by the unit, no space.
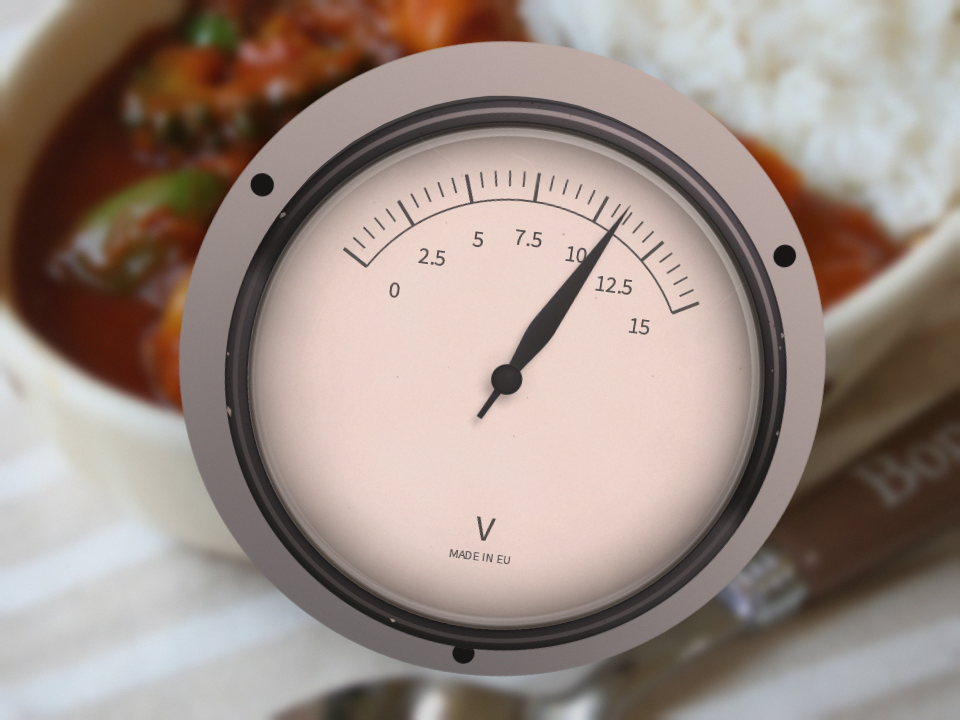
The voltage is 10.75V
